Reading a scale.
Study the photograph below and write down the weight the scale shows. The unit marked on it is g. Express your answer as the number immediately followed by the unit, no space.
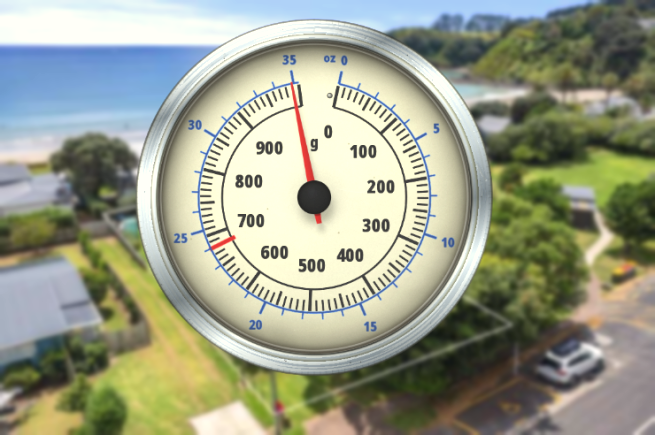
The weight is 990g
